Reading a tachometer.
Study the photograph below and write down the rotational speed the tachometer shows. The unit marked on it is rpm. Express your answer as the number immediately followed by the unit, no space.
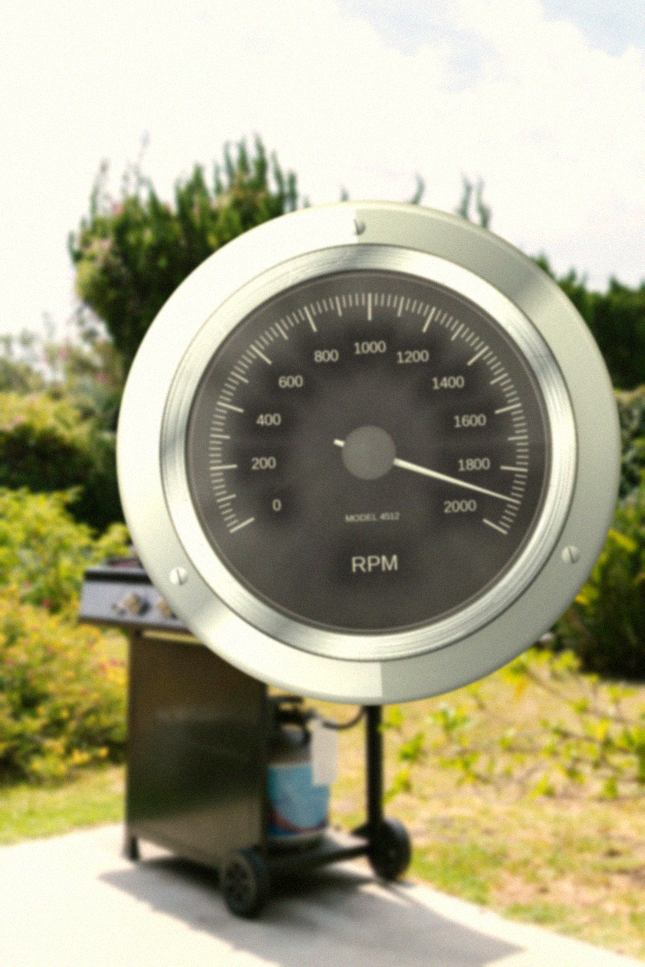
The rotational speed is 1900rpm
